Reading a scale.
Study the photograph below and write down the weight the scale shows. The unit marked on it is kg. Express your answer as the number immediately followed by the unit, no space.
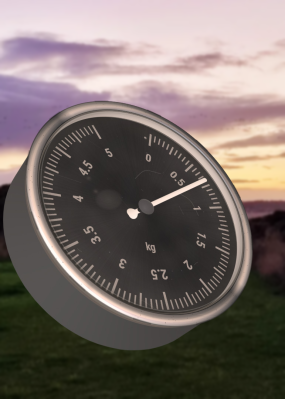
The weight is 0.7kg
